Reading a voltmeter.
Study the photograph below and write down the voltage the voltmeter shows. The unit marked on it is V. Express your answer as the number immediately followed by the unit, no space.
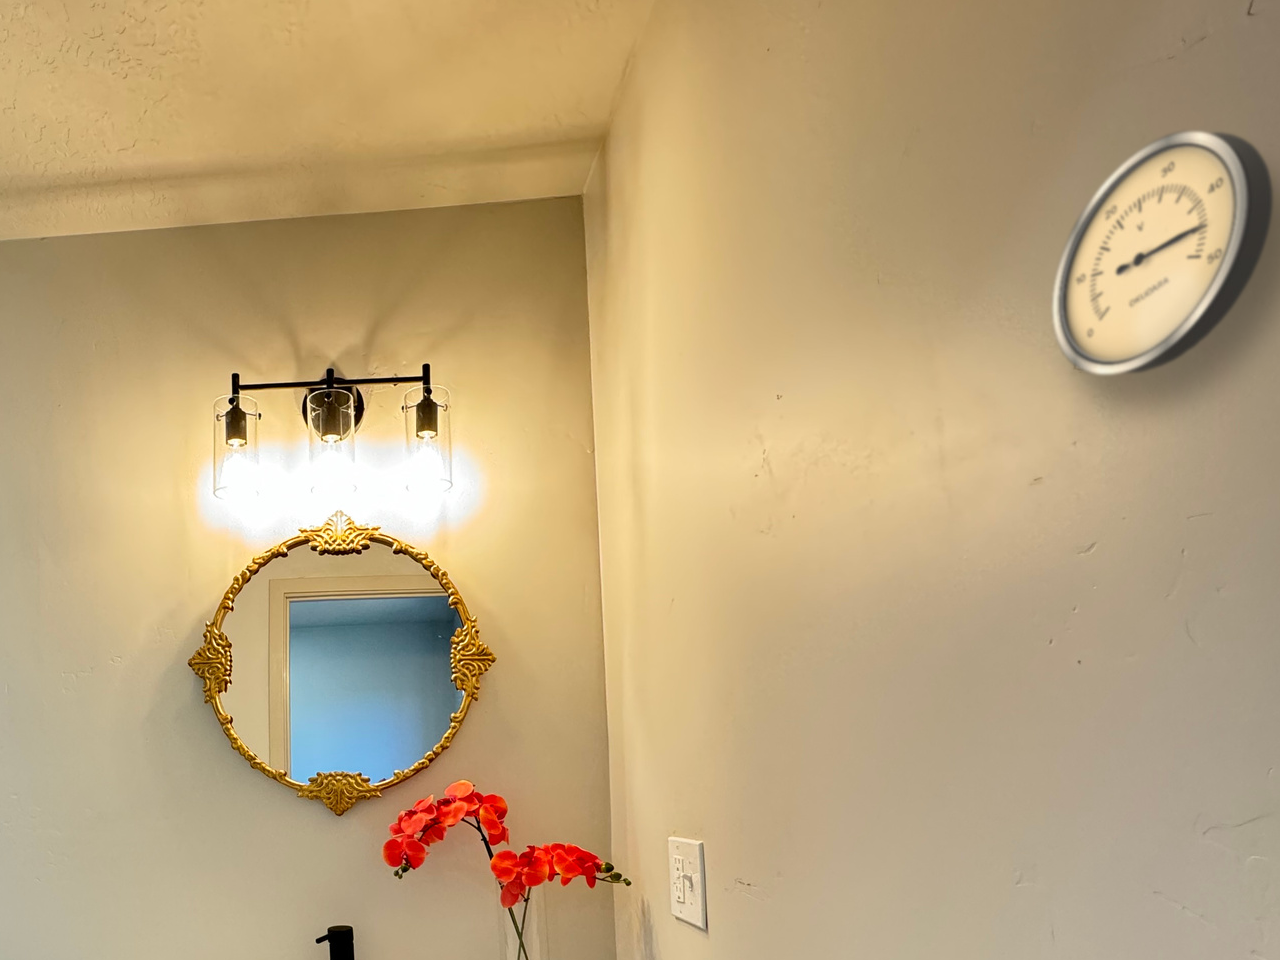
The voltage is 45V
